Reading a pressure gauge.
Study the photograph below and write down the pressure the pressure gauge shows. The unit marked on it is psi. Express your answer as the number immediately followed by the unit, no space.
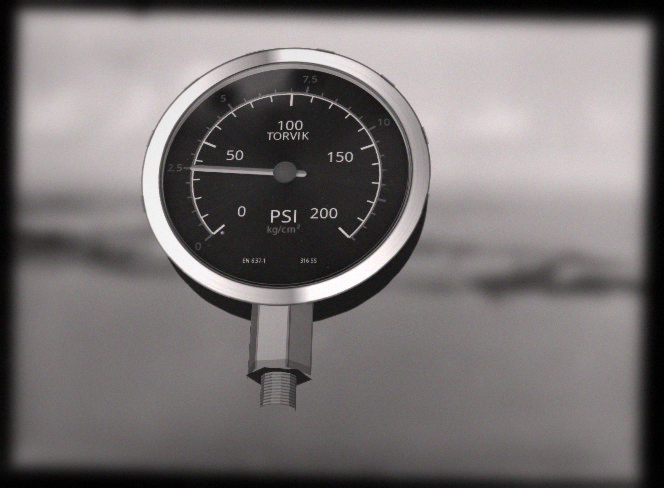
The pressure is 35psi
